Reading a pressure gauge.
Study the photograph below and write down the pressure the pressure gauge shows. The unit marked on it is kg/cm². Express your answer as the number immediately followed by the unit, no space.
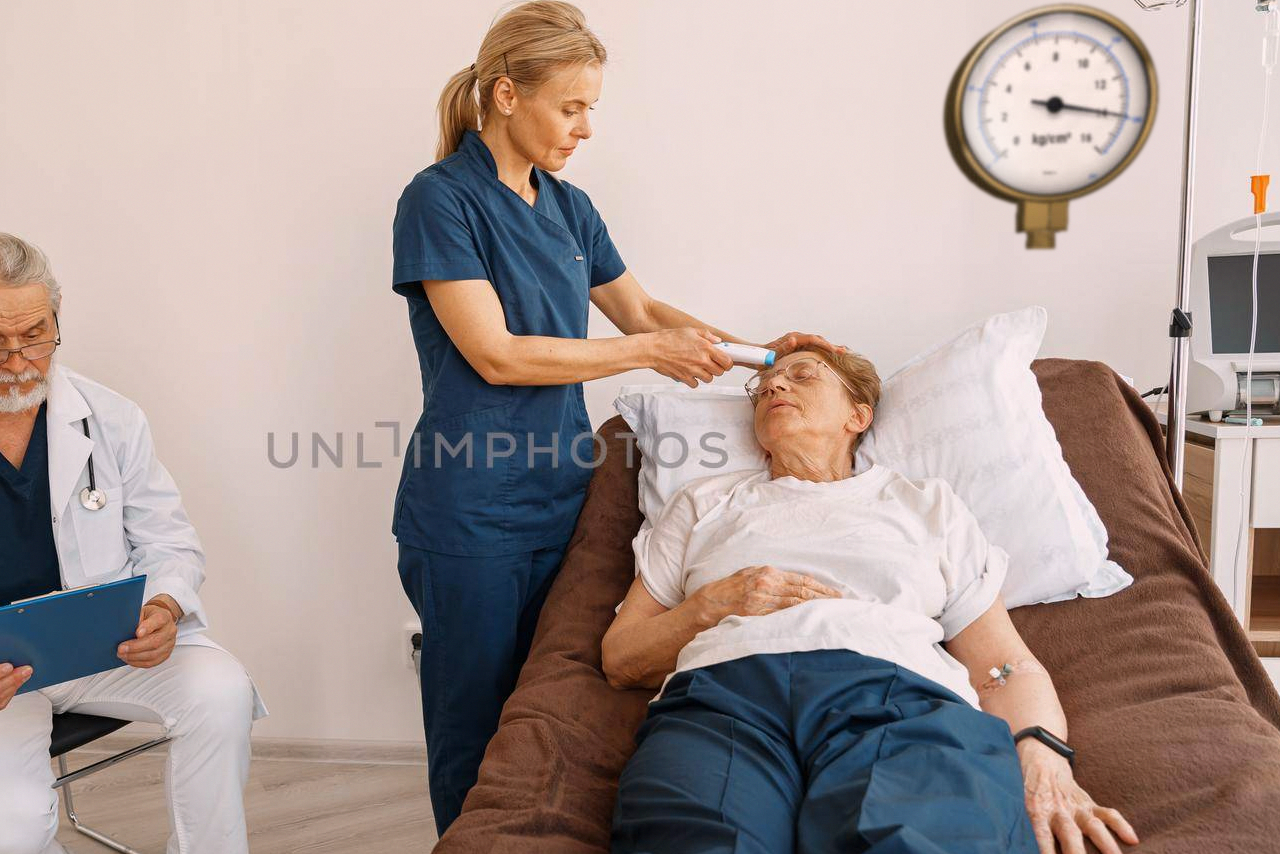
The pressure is 14kg/cm²
